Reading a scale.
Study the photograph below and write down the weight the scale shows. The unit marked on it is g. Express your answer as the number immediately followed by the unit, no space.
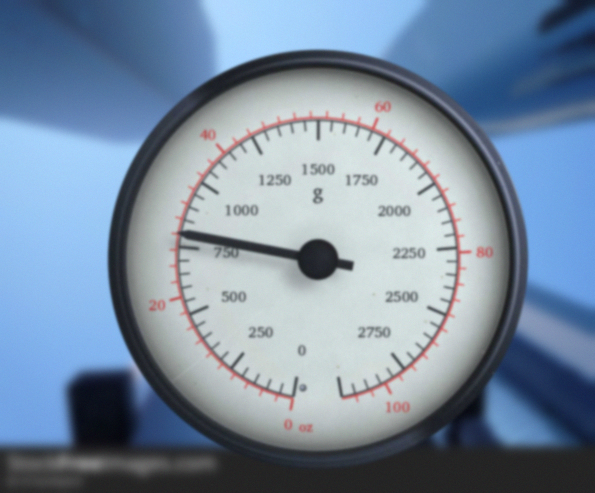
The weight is 800g
